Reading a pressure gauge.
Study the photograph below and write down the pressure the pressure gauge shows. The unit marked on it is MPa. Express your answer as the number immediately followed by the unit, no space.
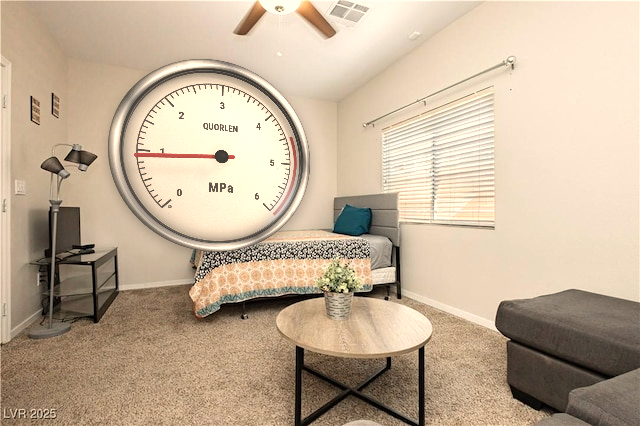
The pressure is 0.9MPa
